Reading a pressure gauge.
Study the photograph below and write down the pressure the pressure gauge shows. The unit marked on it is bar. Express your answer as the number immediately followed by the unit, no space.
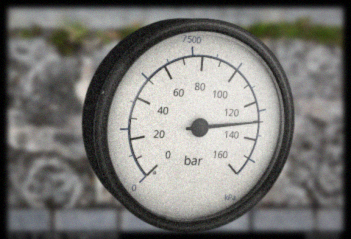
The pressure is 130bar
